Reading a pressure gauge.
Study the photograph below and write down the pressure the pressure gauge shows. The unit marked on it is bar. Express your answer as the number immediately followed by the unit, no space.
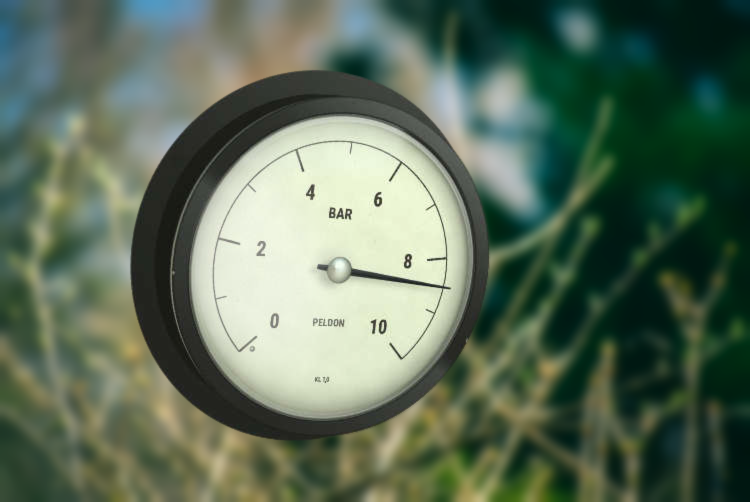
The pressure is 8.5bar
